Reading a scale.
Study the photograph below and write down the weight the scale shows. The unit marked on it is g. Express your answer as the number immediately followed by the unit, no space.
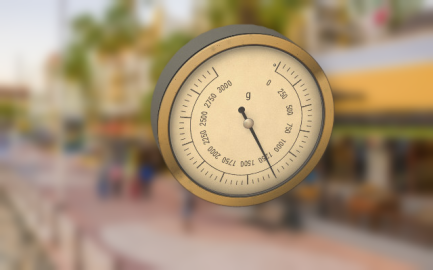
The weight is 1250g
